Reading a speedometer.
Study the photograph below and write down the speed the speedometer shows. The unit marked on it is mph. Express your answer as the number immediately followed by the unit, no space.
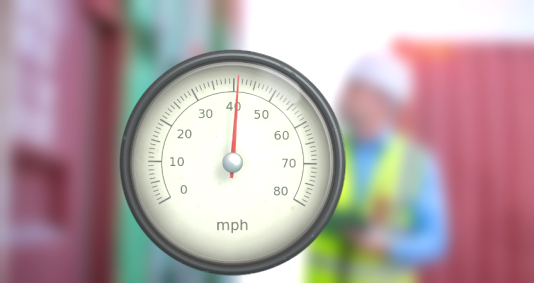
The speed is 41mph
